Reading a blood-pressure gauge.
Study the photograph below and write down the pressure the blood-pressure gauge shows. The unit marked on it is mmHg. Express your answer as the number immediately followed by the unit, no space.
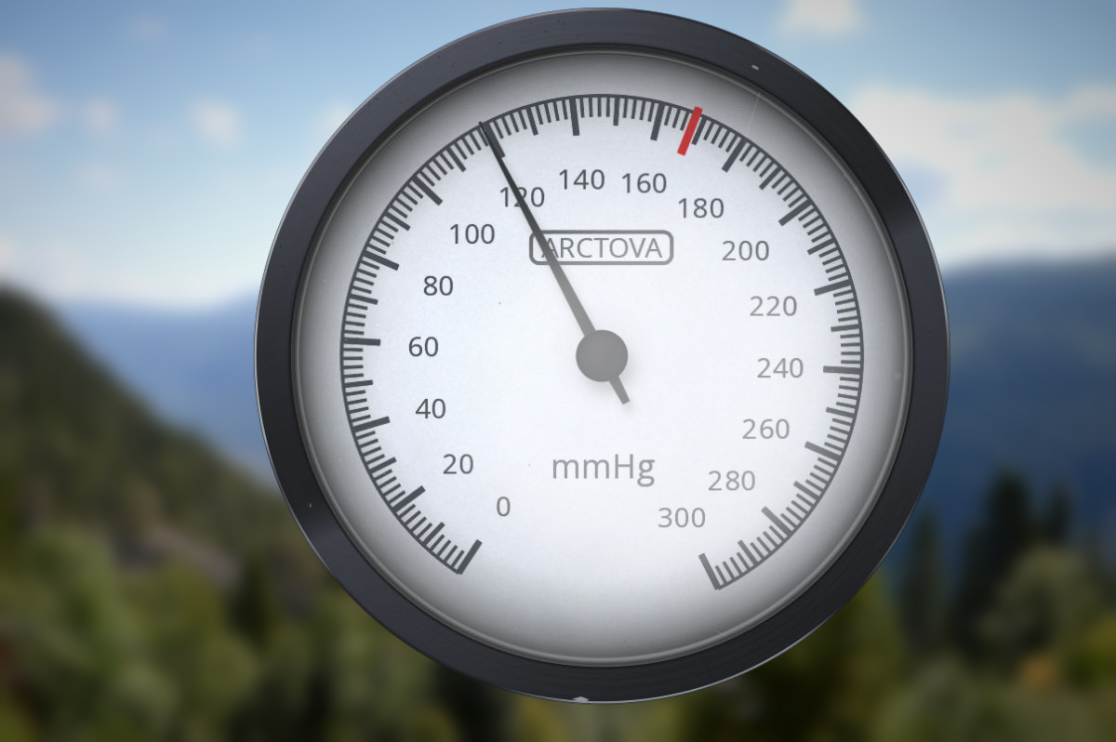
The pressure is 119mmHg
